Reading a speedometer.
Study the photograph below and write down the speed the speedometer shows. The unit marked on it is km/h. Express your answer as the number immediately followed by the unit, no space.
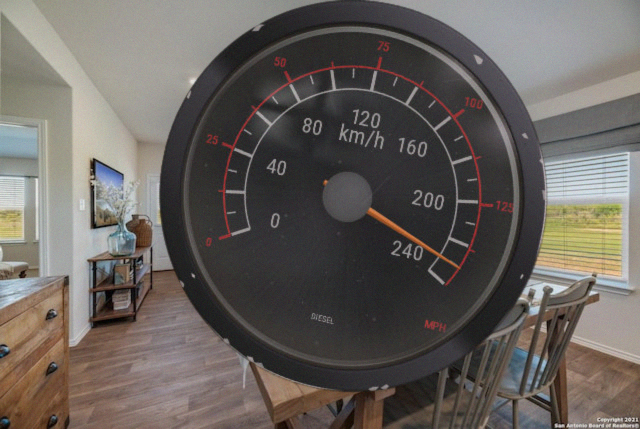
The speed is 230km/h
